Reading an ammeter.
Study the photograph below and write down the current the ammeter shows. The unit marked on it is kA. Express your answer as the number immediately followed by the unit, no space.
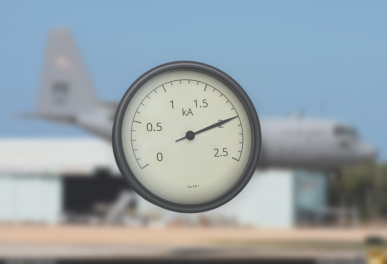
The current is 2kA
